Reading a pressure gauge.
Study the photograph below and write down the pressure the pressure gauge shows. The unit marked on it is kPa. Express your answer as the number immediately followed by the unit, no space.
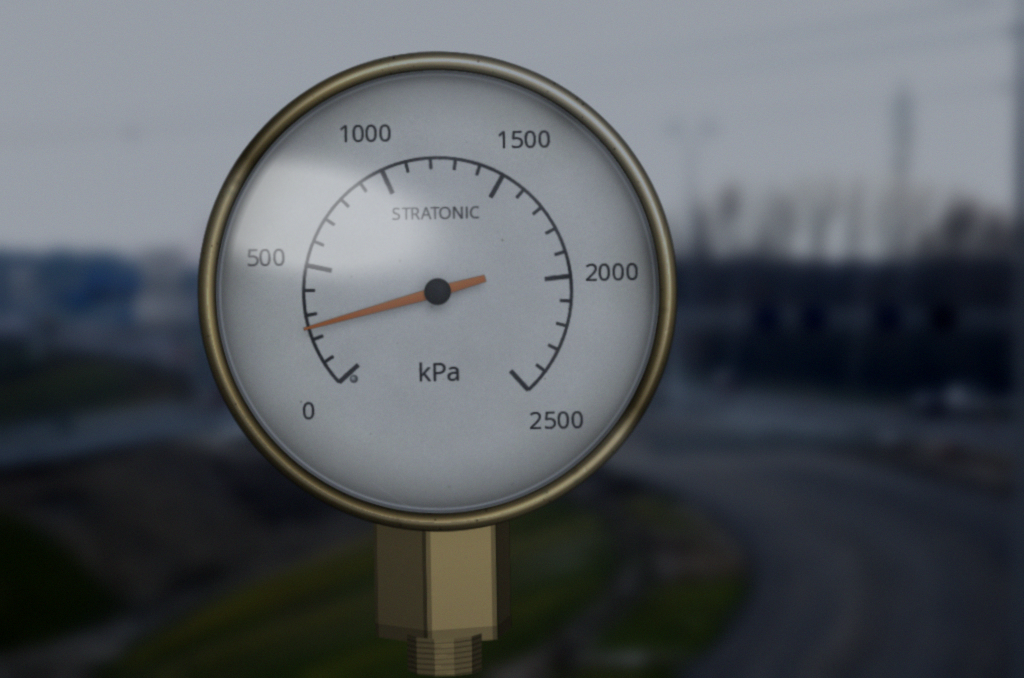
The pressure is 250kPa
